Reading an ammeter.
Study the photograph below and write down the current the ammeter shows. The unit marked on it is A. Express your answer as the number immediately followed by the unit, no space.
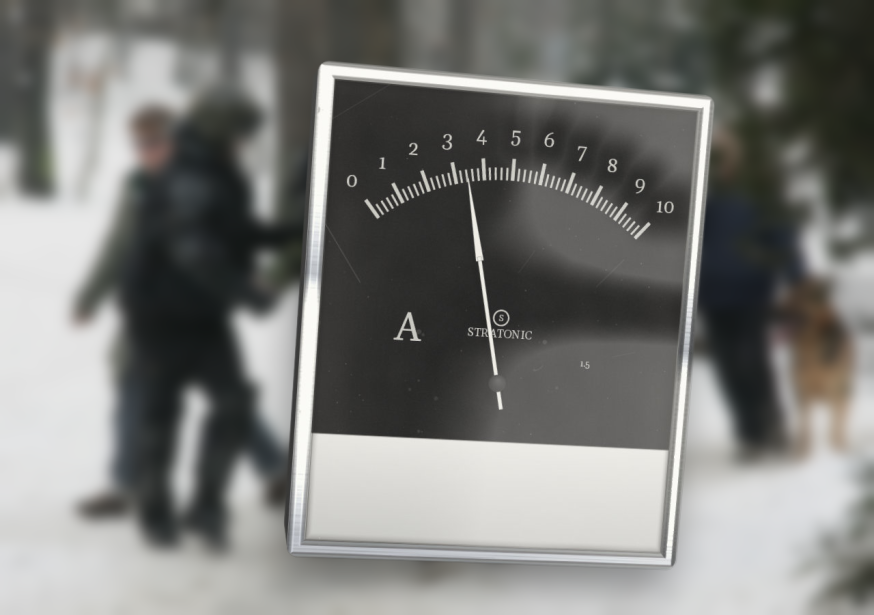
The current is 3.4A
